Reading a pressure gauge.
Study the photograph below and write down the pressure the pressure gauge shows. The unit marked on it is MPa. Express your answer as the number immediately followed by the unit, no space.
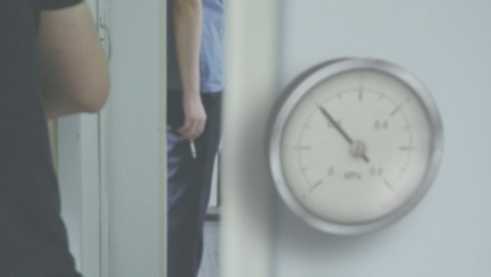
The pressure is 0.2MPa
